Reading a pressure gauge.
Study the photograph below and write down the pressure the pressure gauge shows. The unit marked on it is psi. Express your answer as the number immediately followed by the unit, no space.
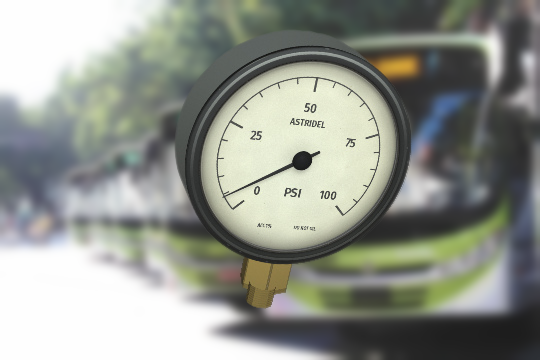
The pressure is 5psi
